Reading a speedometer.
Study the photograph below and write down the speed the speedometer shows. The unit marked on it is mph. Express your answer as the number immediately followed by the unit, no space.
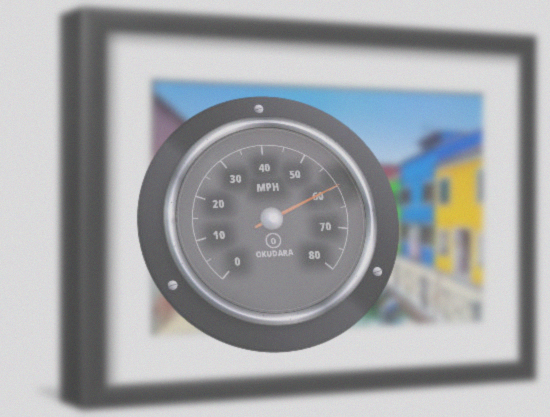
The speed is 60mph
